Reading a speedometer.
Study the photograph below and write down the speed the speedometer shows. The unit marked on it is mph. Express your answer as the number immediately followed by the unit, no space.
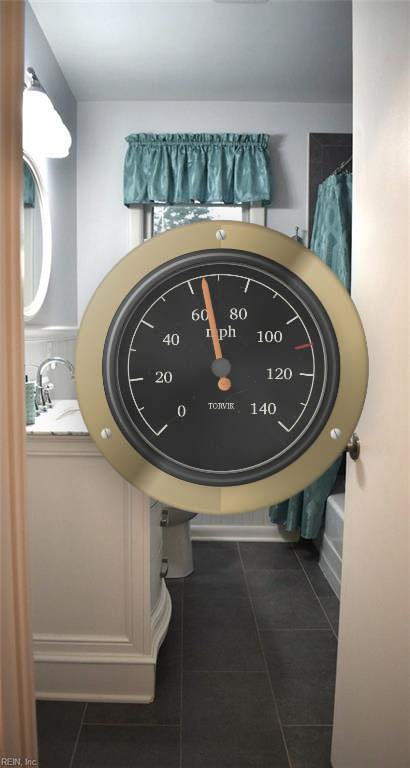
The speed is 65mph
